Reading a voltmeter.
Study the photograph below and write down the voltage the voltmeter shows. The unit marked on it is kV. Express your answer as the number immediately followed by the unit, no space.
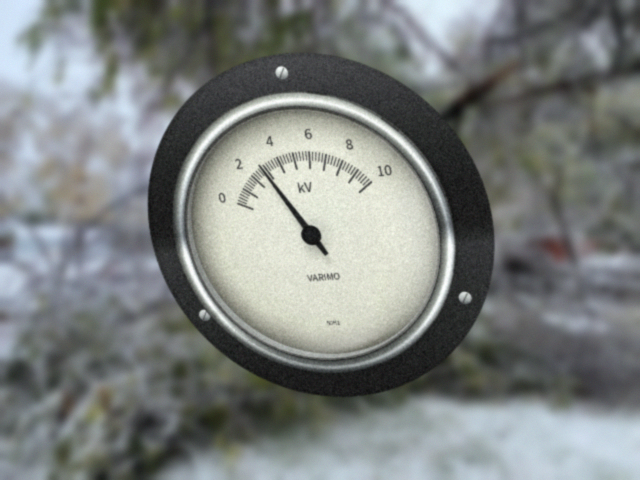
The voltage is 3kV
